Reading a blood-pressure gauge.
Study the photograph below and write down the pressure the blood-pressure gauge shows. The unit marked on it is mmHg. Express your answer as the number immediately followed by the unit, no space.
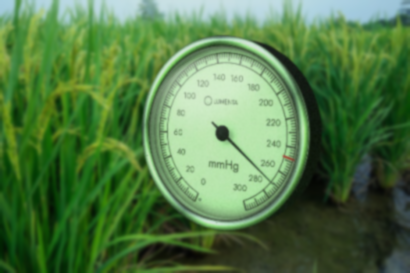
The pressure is 270mmHg
